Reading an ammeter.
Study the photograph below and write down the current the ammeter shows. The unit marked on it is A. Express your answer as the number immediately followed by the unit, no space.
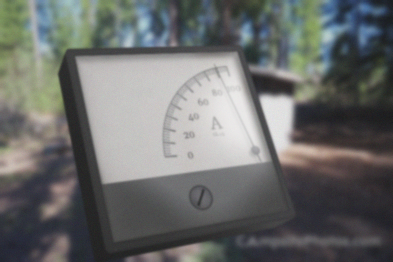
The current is 90A
